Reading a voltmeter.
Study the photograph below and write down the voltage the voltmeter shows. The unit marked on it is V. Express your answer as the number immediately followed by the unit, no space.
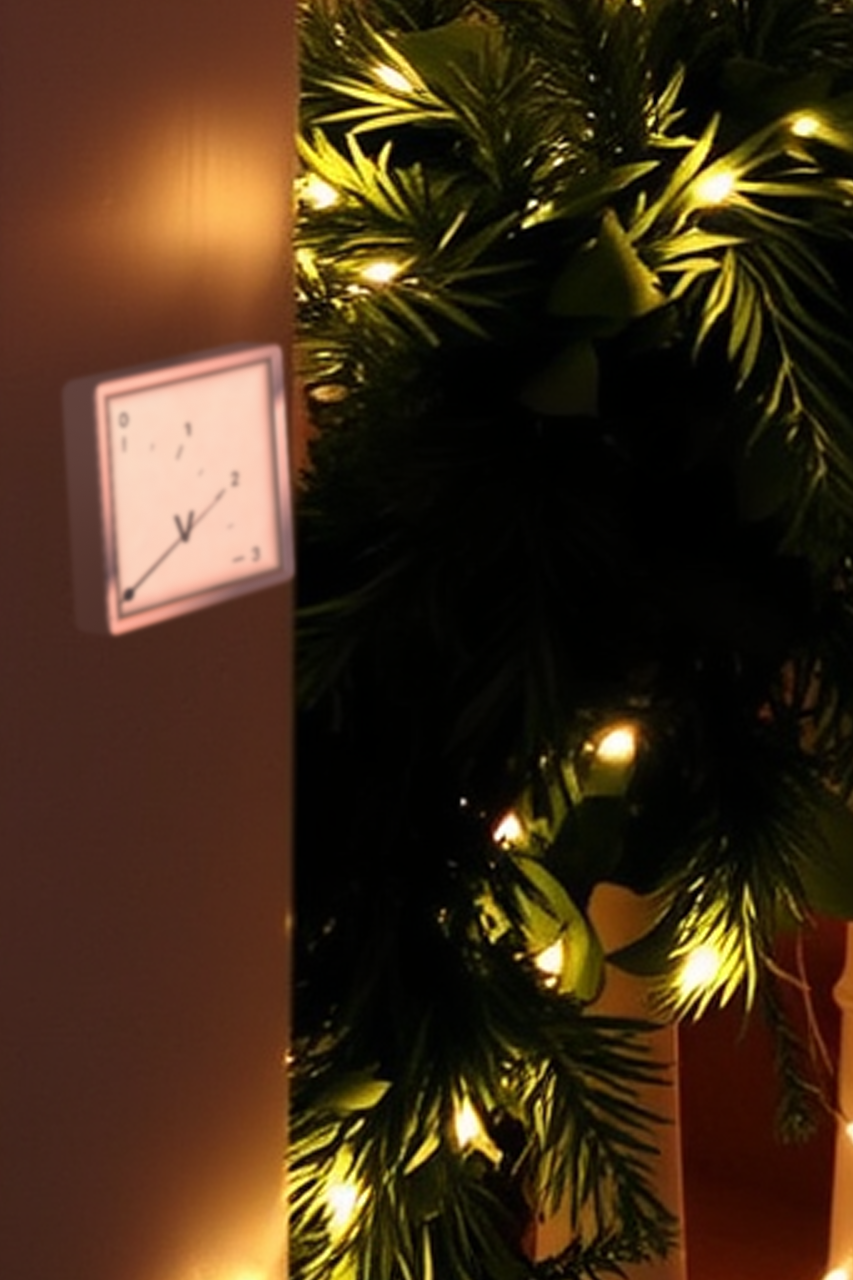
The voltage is 2V
